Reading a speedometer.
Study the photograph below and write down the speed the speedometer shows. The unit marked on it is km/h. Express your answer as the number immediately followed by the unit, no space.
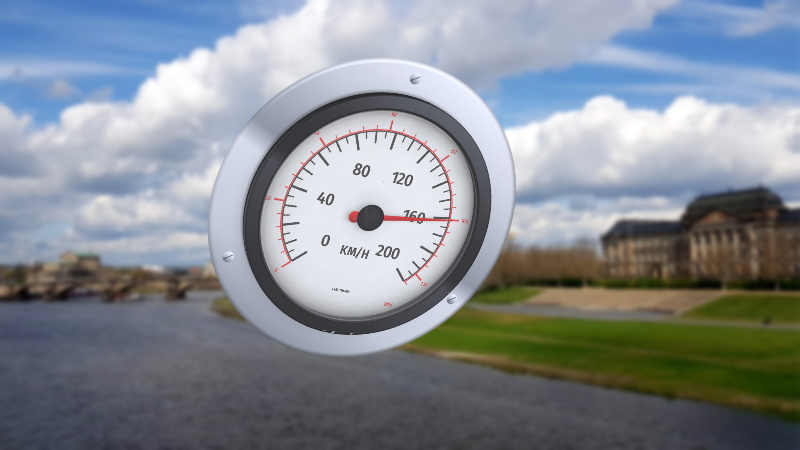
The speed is 160km/h
